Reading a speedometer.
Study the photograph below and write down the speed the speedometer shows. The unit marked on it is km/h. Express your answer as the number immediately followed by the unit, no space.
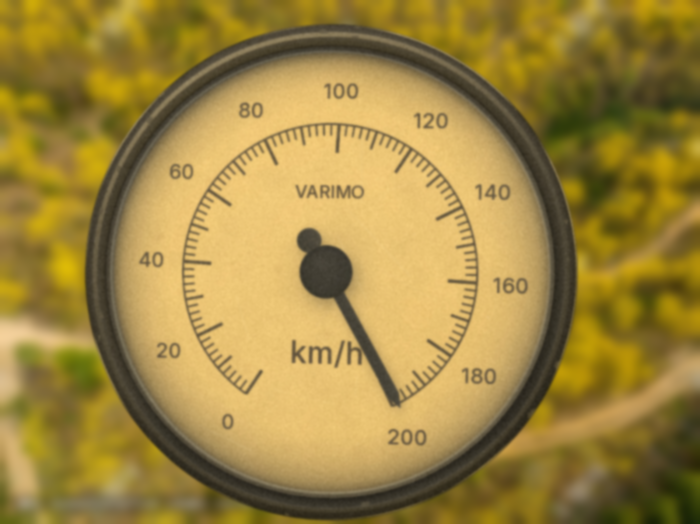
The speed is 198km/h
